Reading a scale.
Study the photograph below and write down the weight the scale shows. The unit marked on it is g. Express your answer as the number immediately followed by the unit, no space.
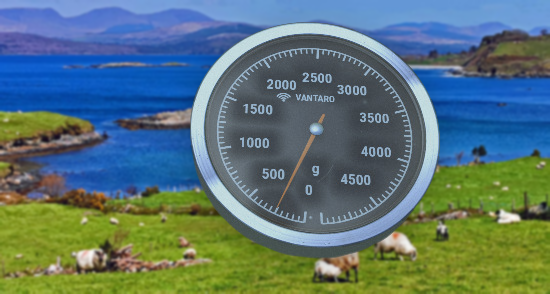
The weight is 250g
